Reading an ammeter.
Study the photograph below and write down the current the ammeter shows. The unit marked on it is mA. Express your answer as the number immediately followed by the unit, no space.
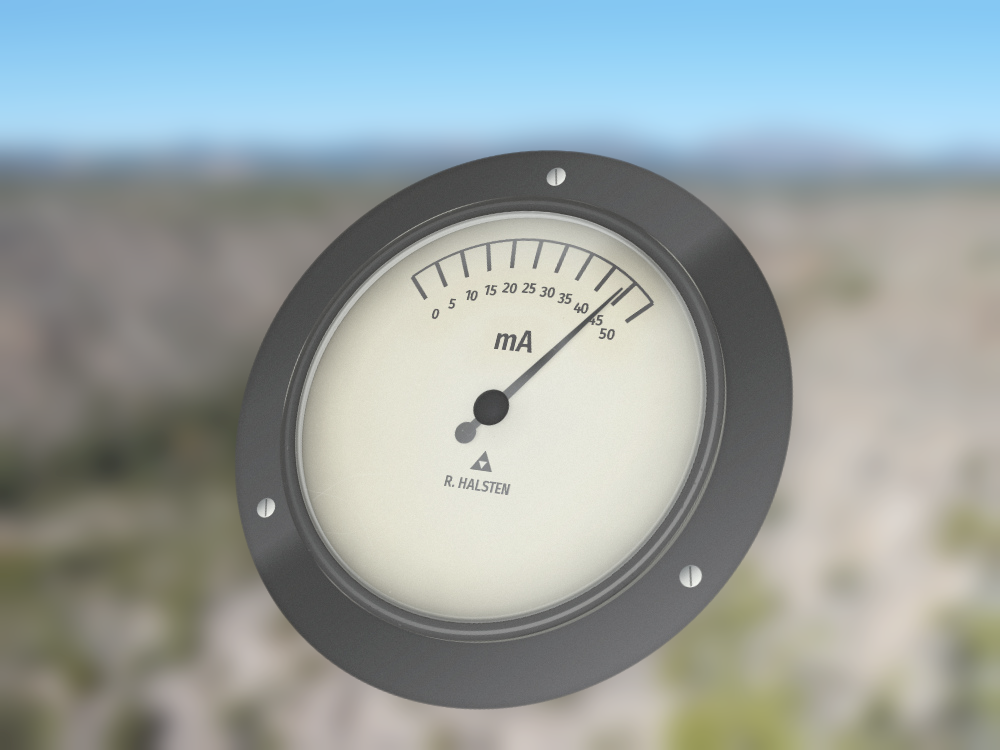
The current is 45mA
